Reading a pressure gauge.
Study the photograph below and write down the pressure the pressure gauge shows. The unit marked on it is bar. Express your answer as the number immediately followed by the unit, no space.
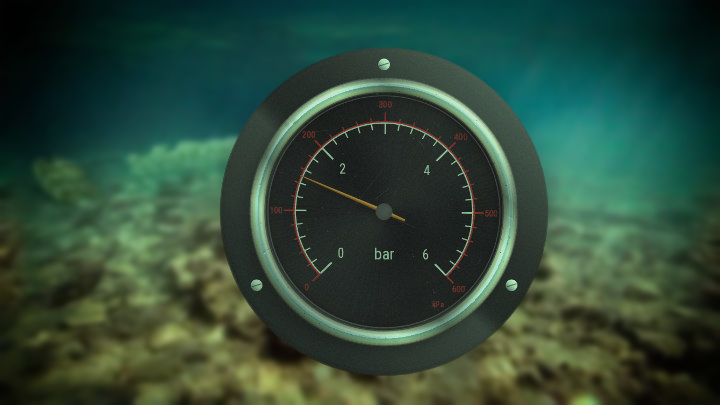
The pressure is 1.5bar
